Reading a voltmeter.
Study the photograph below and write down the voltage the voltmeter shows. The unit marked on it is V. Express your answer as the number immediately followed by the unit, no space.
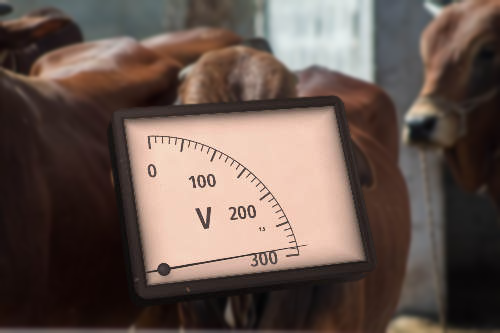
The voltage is 290V
